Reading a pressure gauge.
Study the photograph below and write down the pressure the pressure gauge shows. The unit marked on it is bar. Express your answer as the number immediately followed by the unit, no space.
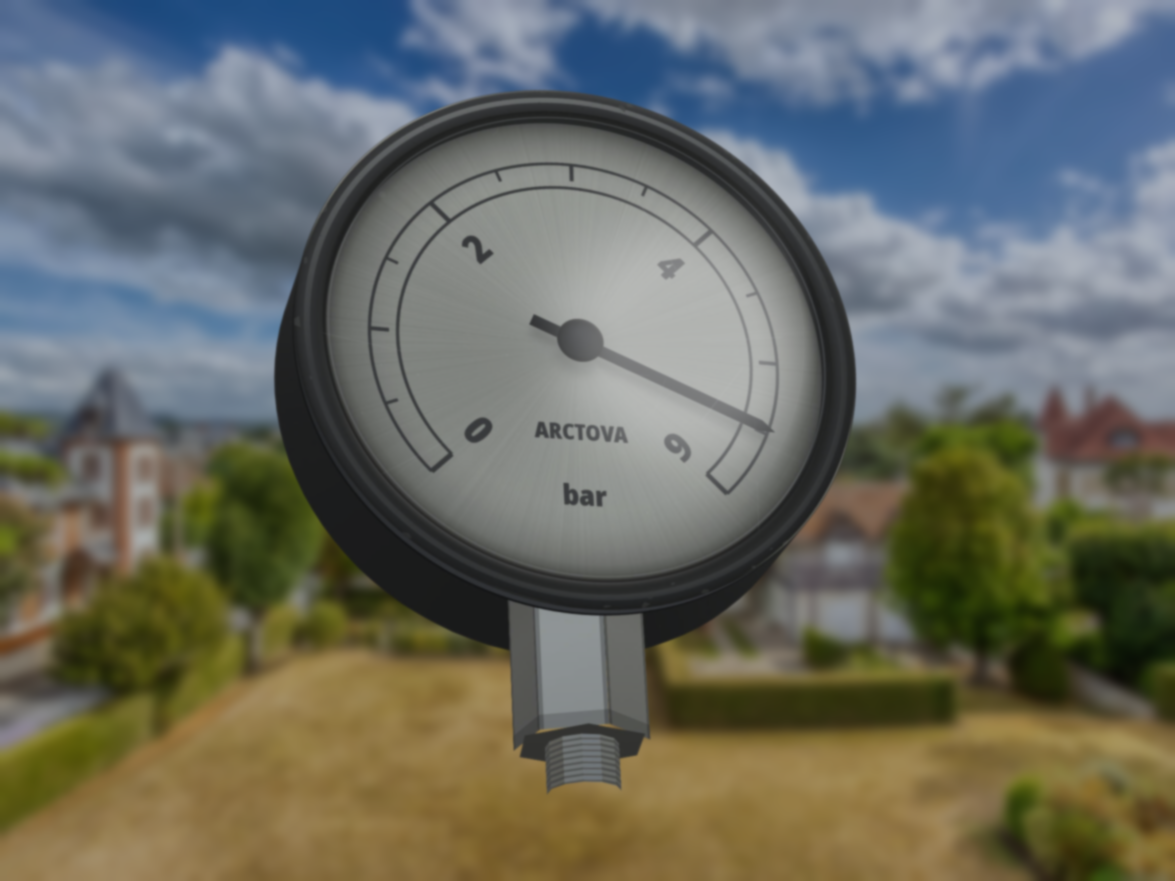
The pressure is 5.5bar
